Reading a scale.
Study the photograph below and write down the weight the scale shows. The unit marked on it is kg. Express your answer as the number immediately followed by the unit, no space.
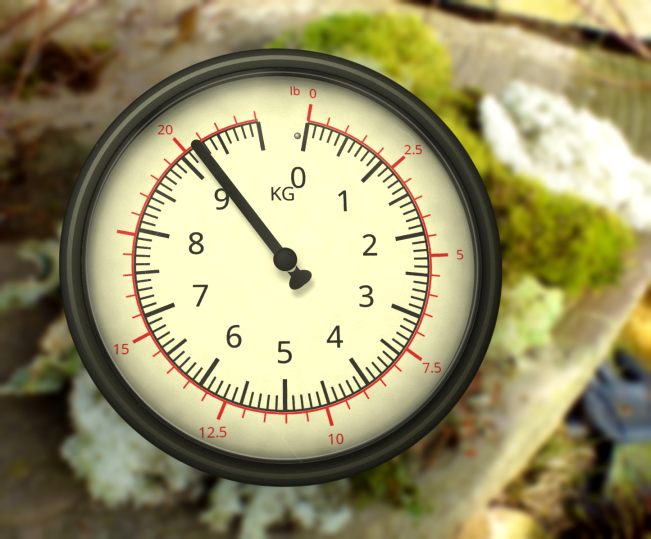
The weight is 9.2kg
